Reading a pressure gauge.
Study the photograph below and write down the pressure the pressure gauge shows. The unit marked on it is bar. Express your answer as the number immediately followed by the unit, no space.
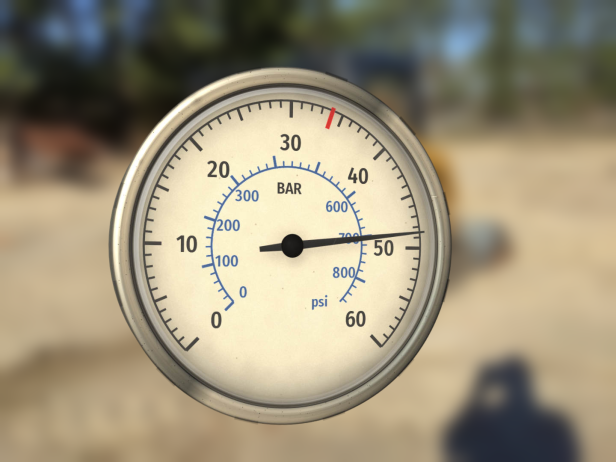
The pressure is 48.5bar
